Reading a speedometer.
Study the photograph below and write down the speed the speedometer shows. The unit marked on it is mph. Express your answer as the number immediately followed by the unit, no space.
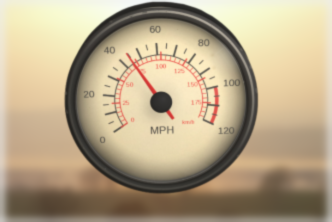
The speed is 45mph
